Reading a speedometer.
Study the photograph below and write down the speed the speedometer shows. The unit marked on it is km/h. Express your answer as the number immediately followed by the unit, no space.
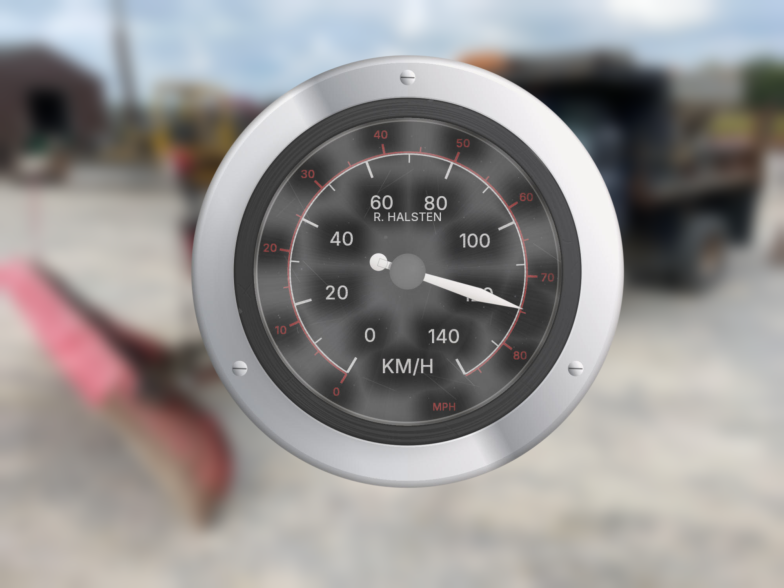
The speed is 120km/h
